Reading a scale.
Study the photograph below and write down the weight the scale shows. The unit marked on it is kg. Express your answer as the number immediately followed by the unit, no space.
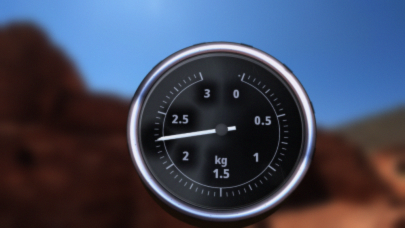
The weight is 2.25kg
